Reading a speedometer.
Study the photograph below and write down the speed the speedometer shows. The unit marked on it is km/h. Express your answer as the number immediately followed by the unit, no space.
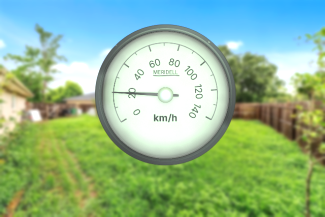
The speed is 20km/h
